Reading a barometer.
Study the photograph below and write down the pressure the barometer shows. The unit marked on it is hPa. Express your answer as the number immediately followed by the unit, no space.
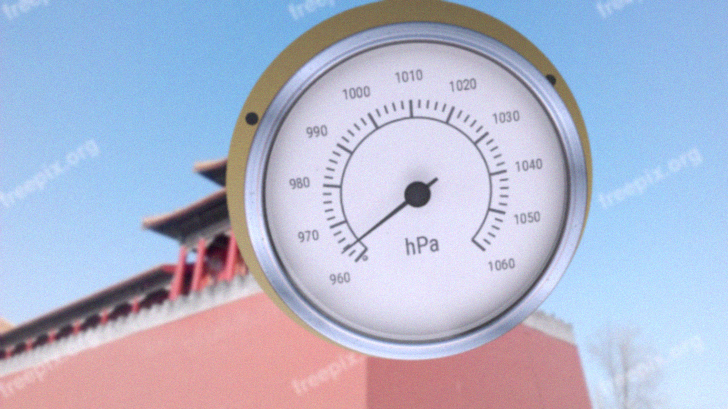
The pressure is 964hPa
